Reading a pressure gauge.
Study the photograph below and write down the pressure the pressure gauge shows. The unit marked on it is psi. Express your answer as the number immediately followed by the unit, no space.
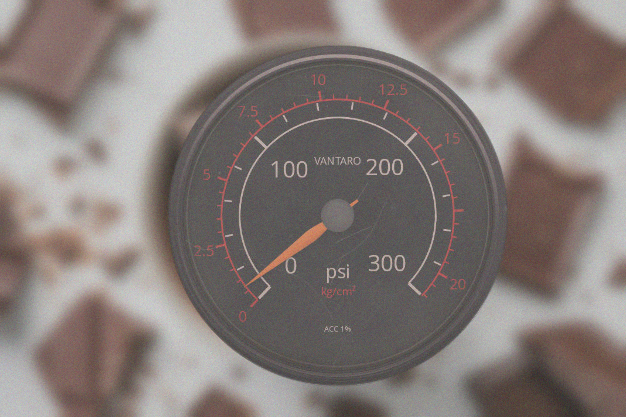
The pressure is 10psi
